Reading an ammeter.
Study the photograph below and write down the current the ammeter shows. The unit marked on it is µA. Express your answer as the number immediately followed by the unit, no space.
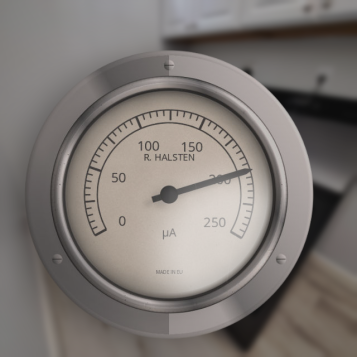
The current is 200µA
